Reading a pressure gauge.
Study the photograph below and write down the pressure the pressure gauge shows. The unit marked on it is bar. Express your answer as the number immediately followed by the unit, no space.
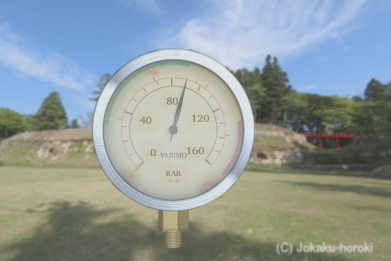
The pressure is 90bar
